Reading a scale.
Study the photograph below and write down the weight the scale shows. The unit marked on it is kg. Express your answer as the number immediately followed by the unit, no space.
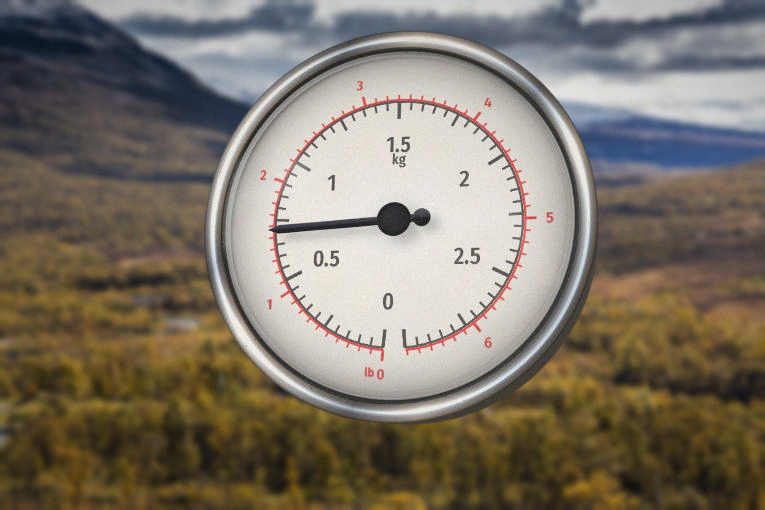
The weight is 0.7kg
